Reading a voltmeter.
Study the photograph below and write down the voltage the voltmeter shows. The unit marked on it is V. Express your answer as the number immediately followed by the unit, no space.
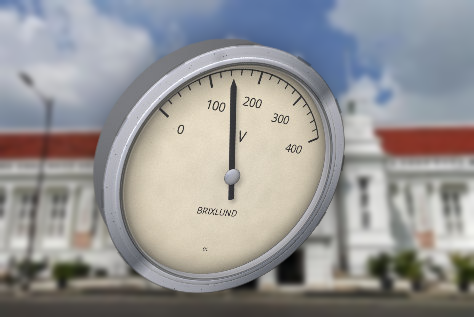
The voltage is 140V
